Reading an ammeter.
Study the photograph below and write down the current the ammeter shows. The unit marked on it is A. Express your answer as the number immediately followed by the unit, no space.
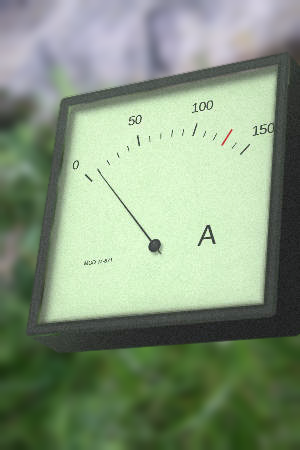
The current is 10A
